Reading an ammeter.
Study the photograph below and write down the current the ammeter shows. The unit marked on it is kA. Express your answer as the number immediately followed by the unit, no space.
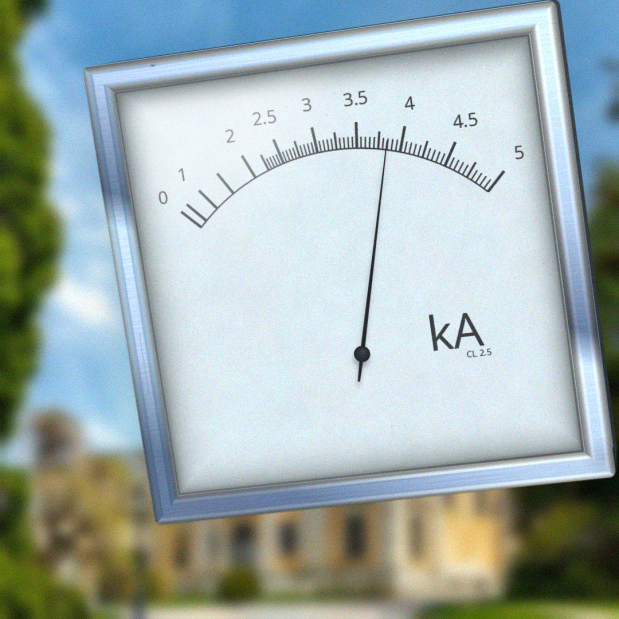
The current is 3.85kA
